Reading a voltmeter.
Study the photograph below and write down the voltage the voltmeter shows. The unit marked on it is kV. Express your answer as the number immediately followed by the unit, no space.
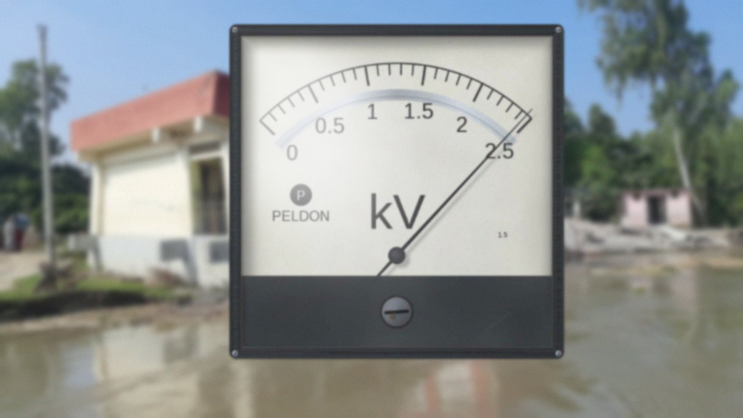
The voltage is 2.45kV
